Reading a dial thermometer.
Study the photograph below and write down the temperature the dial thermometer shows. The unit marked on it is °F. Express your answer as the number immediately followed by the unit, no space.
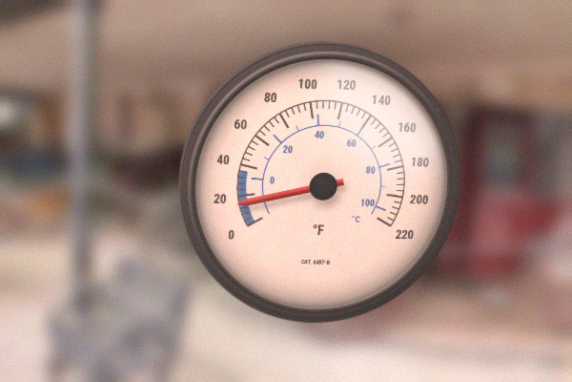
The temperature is 16°F
